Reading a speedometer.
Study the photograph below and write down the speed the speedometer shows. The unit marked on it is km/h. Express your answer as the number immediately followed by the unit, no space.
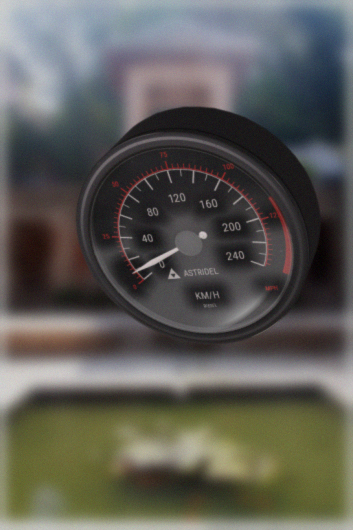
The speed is 10km/h
